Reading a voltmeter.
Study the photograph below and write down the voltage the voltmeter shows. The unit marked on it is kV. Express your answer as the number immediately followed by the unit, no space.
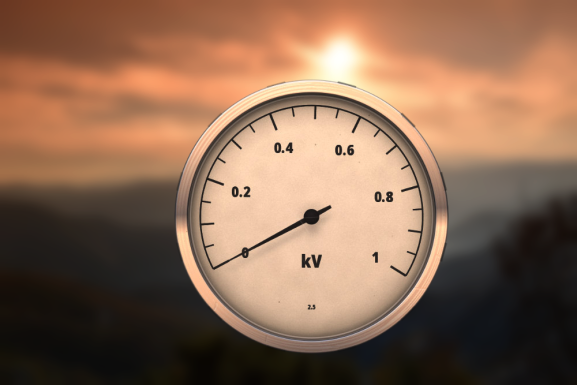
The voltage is 0kV
